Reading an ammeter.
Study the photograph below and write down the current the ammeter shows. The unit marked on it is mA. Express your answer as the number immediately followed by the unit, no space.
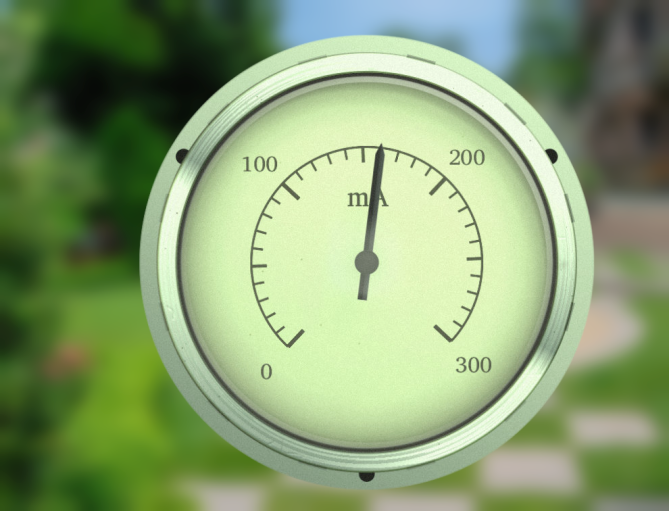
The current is 160mA
